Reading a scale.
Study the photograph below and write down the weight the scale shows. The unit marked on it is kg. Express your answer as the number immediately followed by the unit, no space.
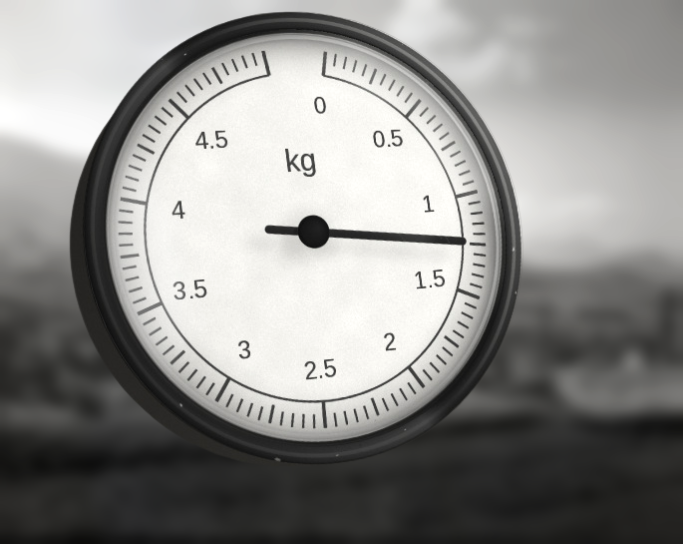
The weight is 1.25kg
